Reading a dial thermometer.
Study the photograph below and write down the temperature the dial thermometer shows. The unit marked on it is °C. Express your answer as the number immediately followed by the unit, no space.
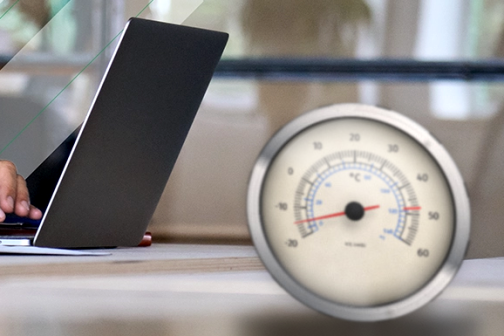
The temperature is -15°C
